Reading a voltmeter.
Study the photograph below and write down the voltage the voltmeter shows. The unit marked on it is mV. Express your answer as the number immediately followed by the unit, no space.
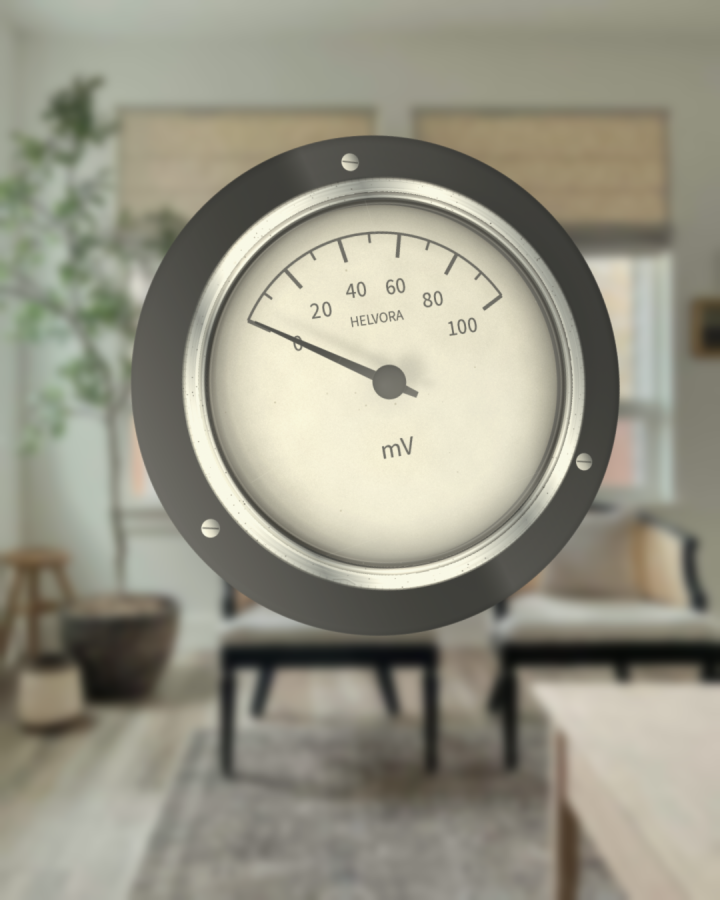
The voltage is 0mV
